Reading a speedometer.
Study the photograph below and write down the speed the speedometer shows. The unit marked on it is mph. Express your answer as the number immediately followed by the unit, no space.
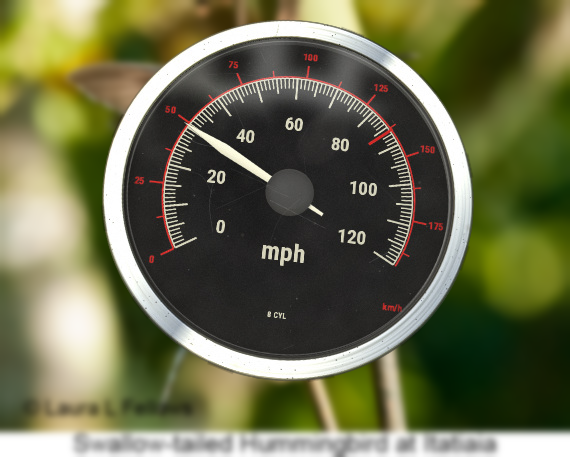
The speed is 30mph
